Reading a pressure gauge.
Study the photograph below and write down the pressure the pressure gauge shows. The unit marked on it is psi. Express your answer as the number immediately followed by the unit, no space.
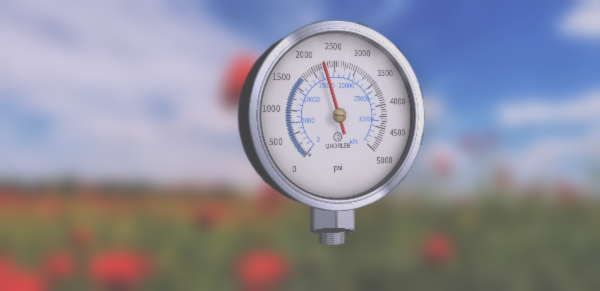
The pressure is 2250psi
